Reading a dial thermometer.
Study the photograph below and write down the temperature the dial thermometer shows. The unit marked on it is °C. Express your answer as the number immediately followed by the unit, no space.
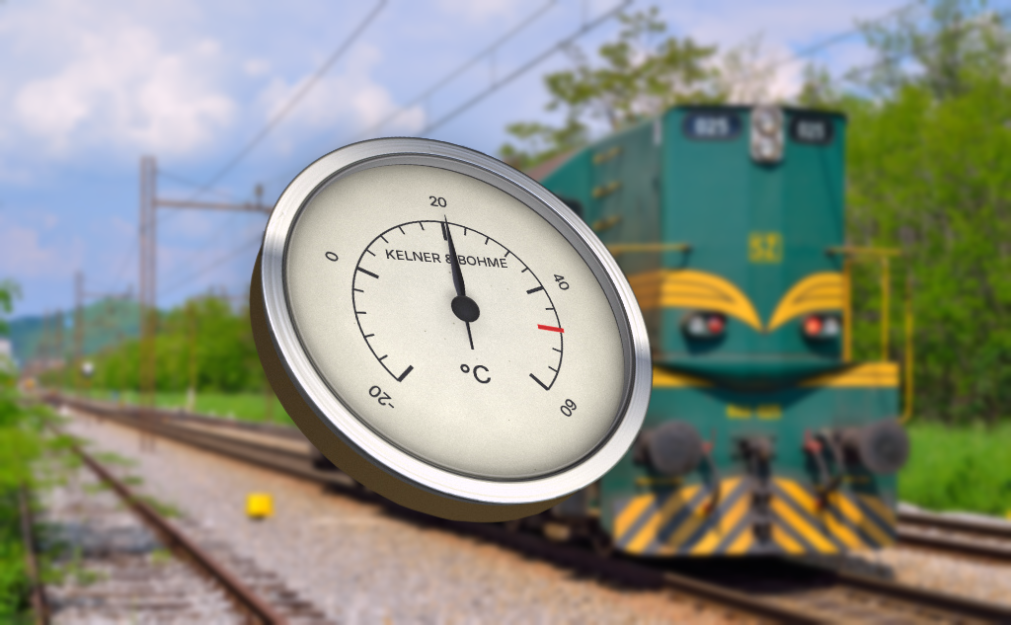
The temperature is 20°C
